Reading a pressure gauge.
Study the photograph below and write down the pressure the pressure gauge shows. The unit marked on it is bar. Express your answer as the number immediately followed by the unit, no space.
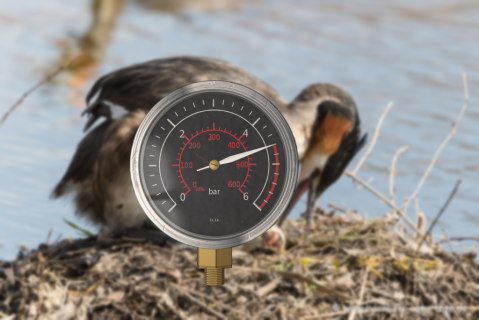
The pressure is 4.6bar
